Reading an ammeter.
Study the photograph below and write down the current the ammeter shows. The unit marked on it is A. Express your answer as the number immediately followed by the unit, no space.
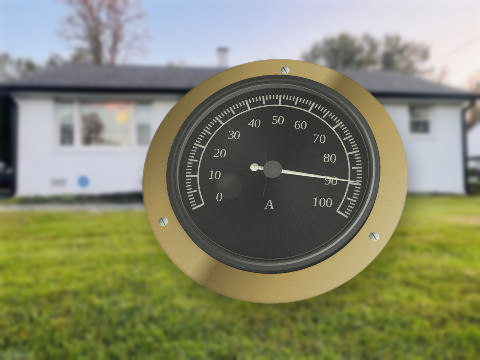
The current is 90A
